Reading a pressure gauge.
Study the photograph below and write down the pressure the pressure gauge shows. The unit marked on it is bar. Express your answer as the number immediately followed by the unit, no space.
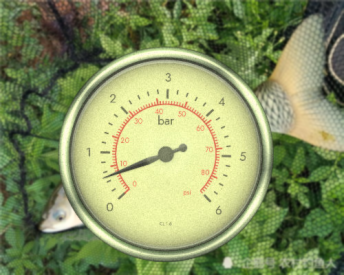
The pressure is 0.5bar
